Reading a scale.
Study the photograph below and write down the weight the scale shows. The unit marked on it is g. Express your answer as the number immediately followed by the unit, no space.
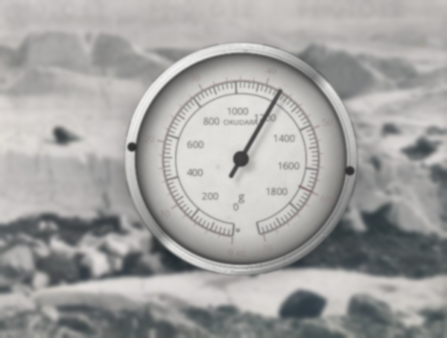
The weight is 1200g
